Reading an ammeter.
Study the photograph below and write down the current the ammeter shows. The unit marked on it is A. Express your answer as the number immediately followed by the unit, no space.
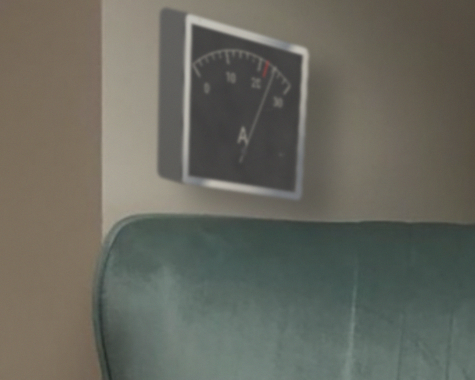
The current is 24A
